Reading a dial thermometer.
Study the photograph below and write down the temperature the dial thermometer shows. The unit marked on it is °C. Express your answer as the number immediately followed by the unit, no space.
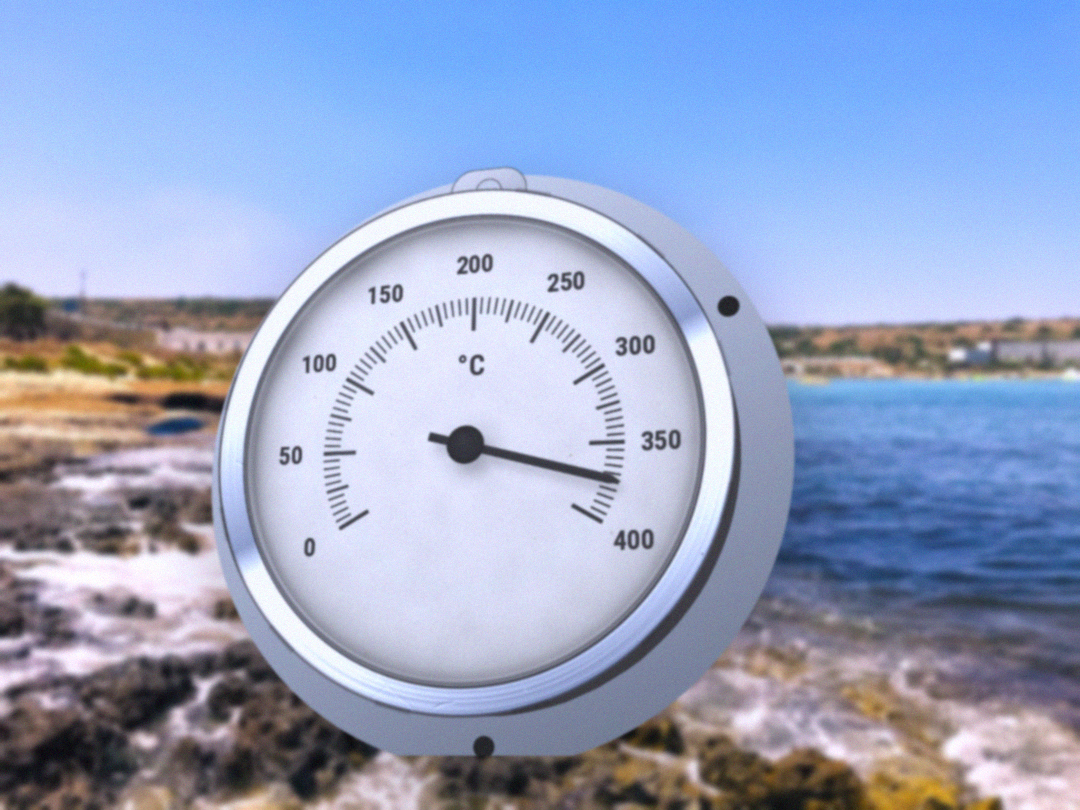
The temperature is 375°C
